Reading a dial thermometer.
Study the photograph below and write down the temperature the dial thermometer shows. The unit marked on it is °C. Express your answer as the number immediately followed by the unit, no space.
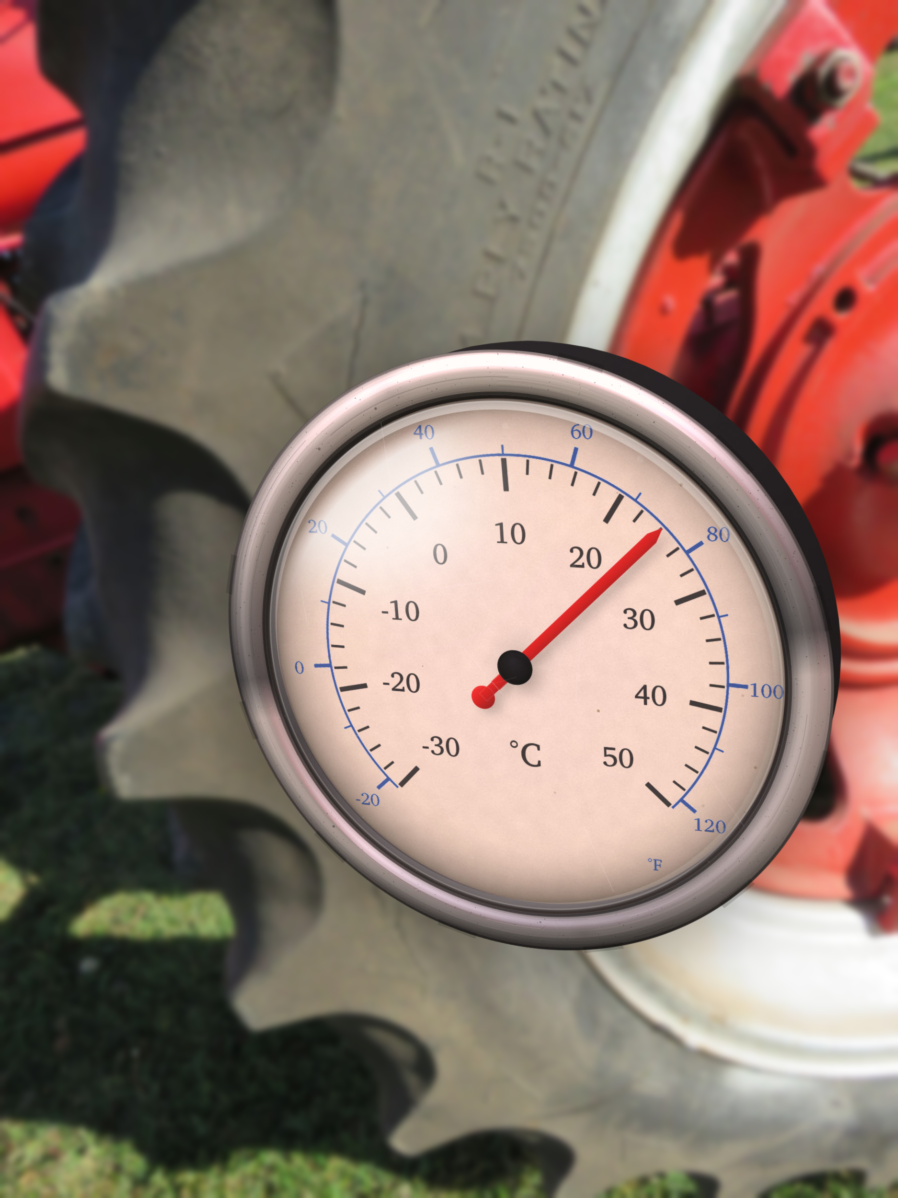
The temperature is 24°C
